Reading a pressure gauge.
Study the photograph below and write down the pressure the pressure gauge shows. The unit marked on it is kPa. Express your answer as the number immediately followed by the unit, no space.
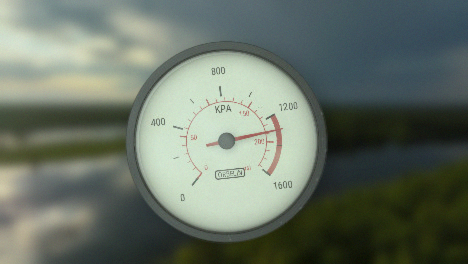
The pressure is 1300kPa
